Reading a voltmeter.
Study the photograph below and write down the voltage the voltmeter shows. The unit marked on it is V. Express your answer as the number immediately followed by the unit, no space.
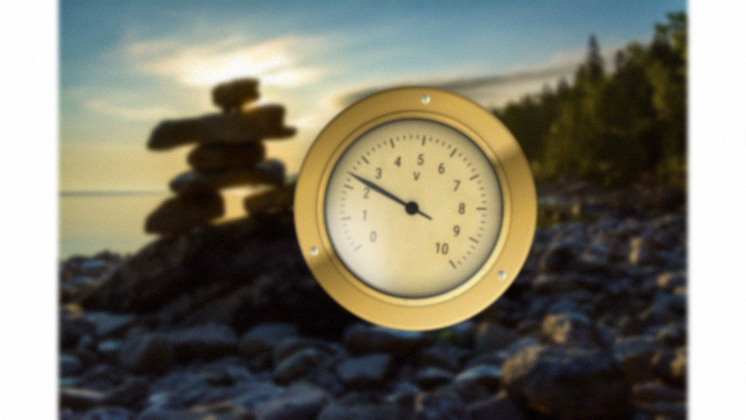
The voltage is 2.4V
